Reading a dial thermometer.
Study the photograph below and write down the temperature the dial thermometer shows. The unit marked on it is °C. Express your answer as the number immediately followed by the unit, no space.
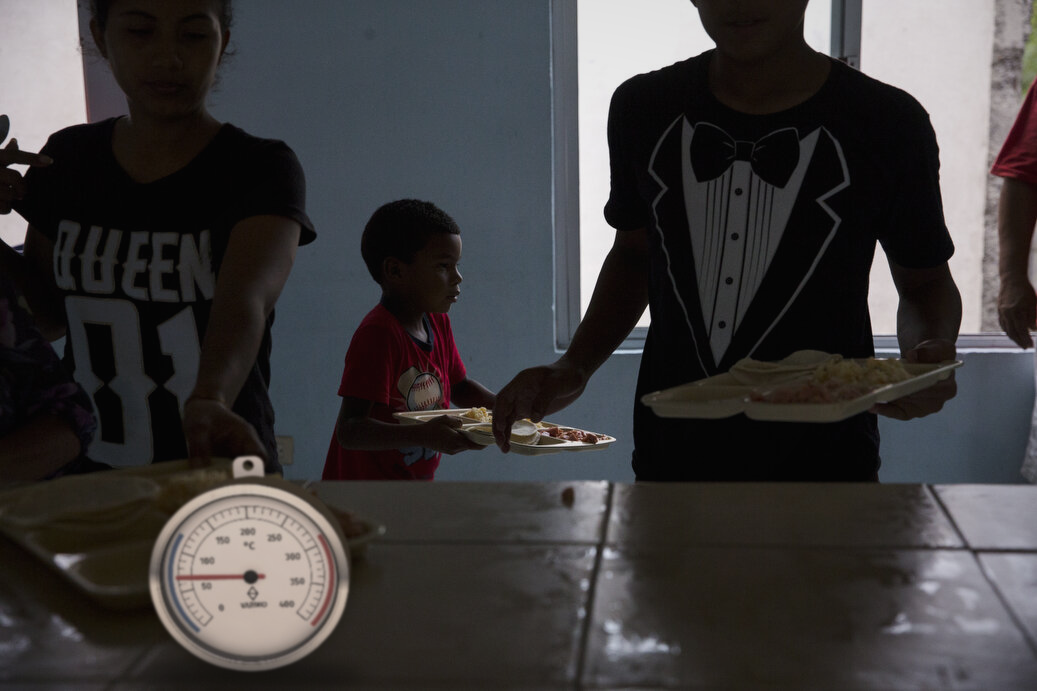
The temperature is 70°C
